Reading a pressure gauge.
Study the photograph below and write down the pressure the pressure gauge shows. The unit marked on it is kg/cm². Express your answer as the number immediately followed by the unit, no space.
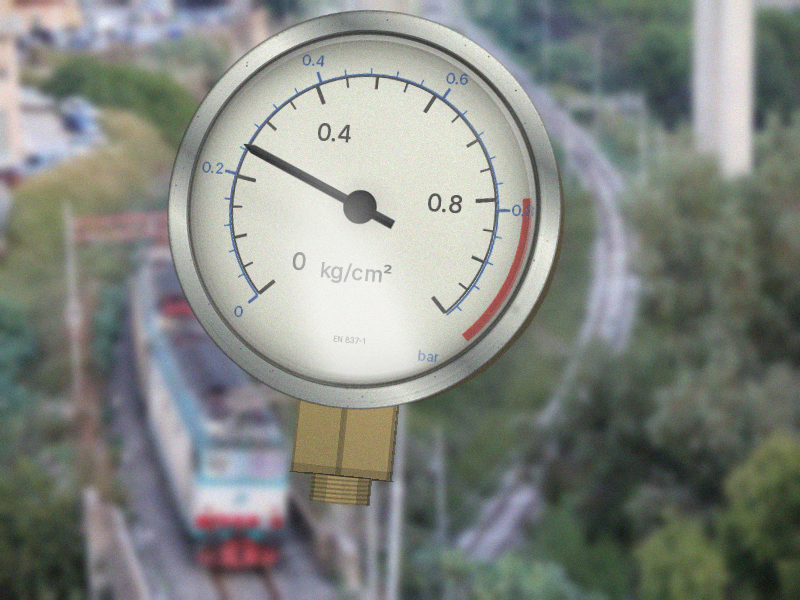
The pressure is 0.25kg/cm²
